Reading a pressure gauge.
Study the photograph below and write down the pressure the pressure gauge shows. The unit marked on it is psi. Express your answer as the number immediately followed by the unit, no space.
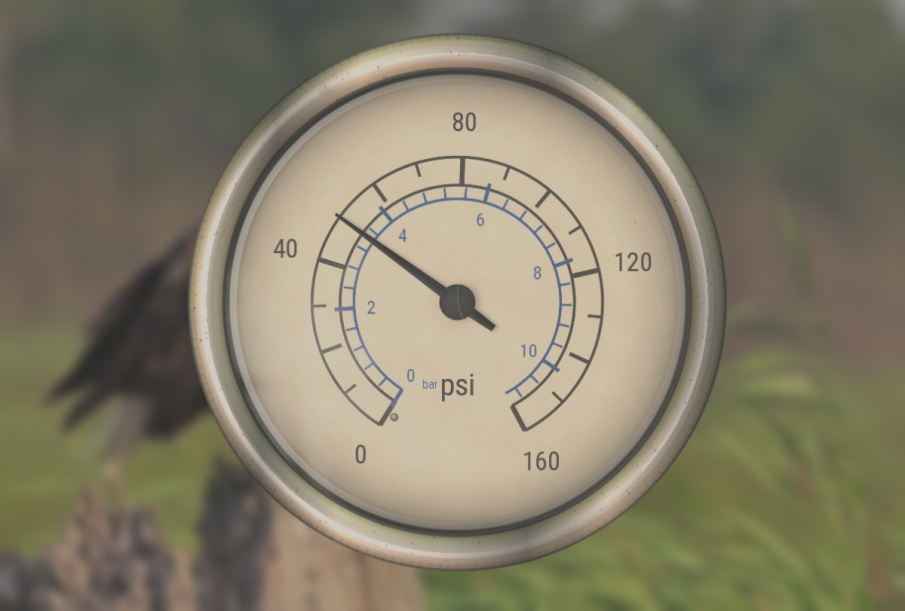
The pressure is 50psi
